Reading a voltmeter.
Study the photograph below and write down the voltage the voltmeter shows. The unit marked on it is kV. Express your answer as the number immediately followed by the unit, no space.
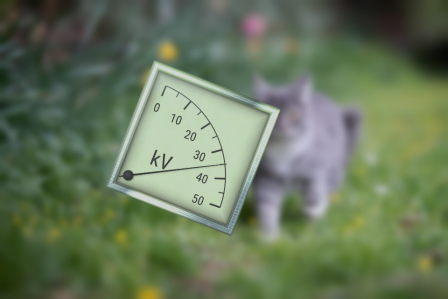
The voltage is 35kV
